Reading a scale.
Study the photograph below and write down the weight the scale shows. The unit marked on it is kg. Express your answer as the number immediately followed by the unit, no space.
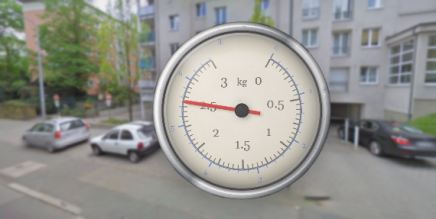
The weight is 2.5kg
